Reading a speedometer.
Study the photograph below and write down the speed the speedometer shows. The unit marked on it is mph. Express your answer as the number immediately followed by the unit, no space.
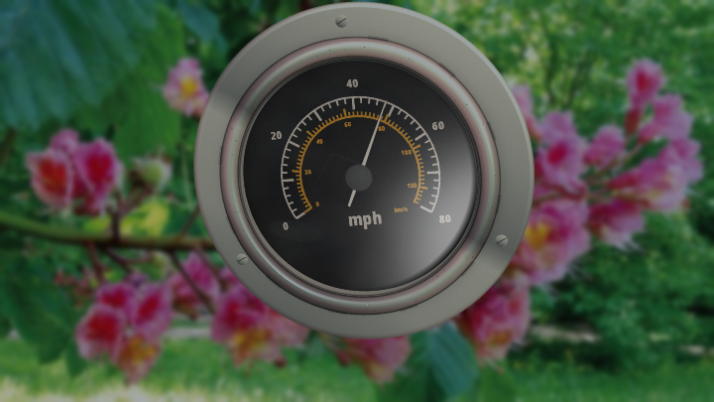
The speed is 48mph
